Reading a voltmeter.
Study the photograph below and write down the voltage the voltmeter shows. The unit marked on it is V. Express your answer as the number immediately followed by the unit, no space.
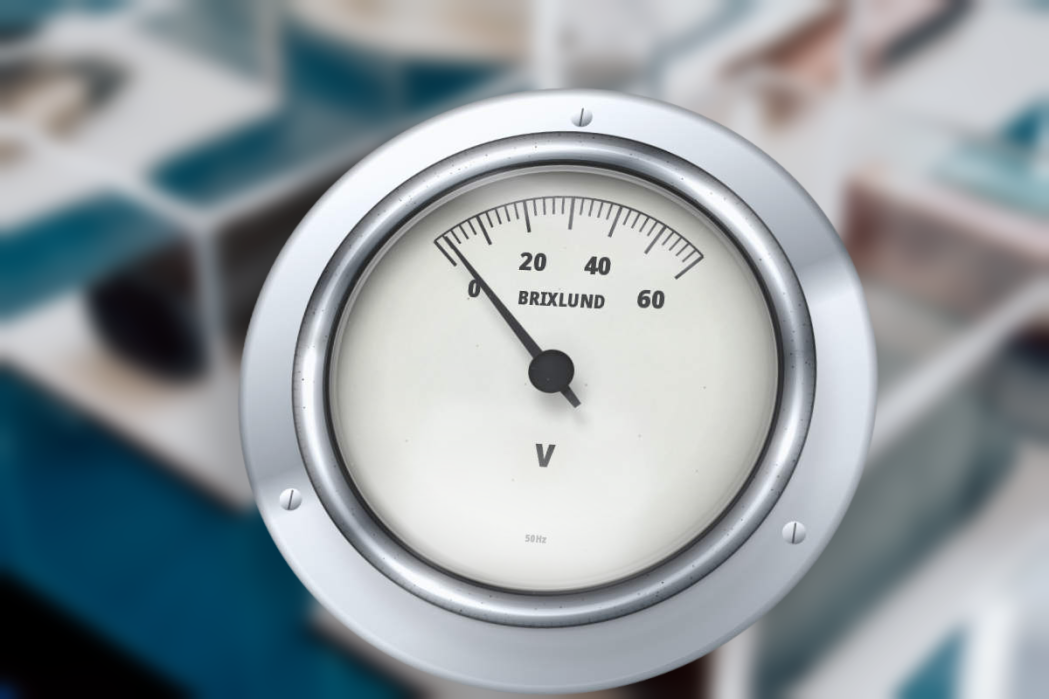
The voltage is 2V
